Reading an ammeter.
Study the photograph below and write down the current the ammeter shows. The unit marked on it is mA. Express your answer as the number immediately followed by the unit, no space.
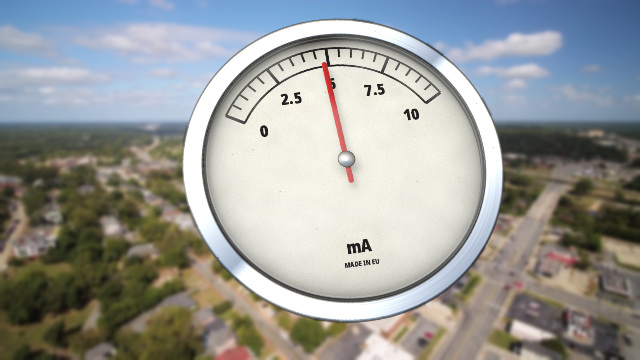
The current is 4.75mA
